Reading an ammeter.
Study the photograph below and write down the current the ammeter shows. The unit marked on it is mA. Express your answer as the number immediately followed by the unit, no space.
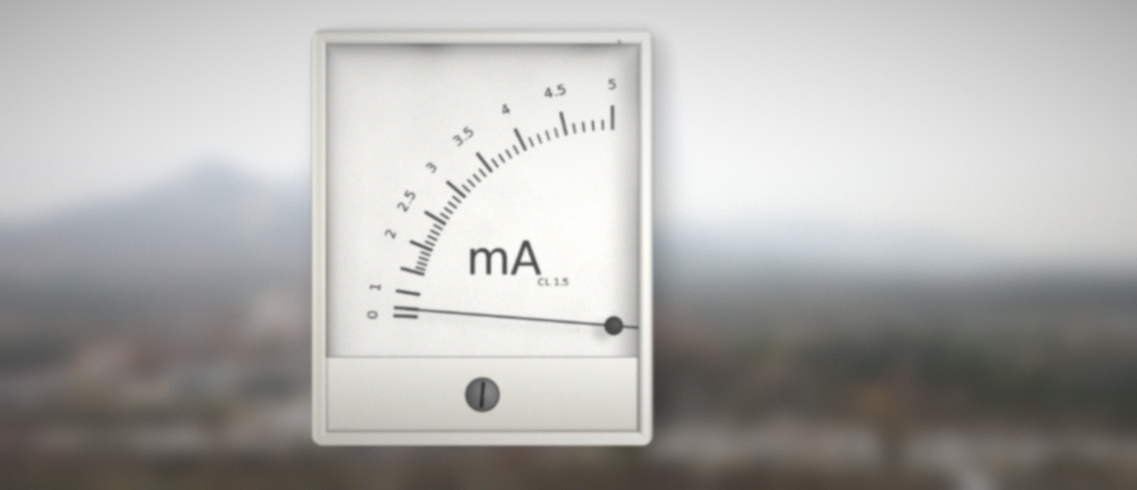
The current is 0.5mA
